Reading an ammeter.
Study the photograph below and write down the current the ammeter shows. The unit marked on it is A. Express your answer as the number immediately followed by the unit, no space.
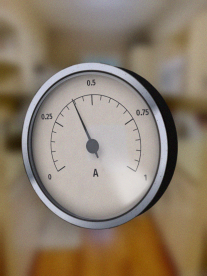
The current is 0.4A
